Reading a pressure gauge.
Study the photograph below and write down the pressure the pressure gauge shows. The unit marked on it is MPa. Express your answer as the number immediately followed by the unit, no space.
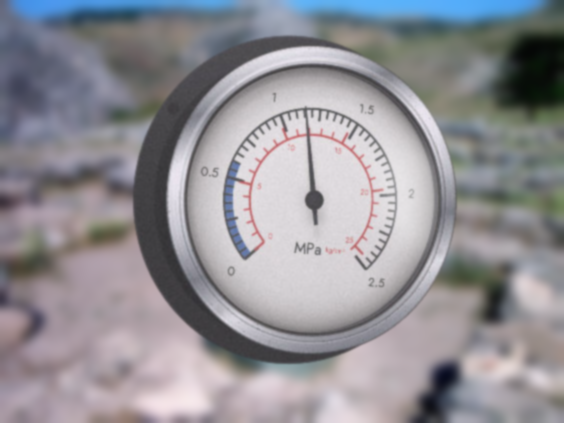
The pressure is 1.15MPa
